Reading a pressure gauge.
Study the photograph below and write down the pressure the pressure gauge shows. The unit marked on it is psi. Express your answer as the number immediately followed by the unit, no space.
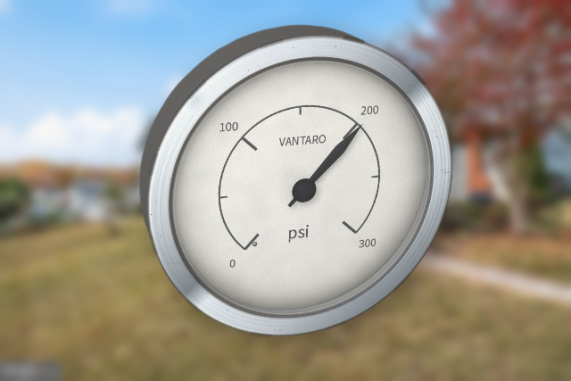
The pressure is 200psi
